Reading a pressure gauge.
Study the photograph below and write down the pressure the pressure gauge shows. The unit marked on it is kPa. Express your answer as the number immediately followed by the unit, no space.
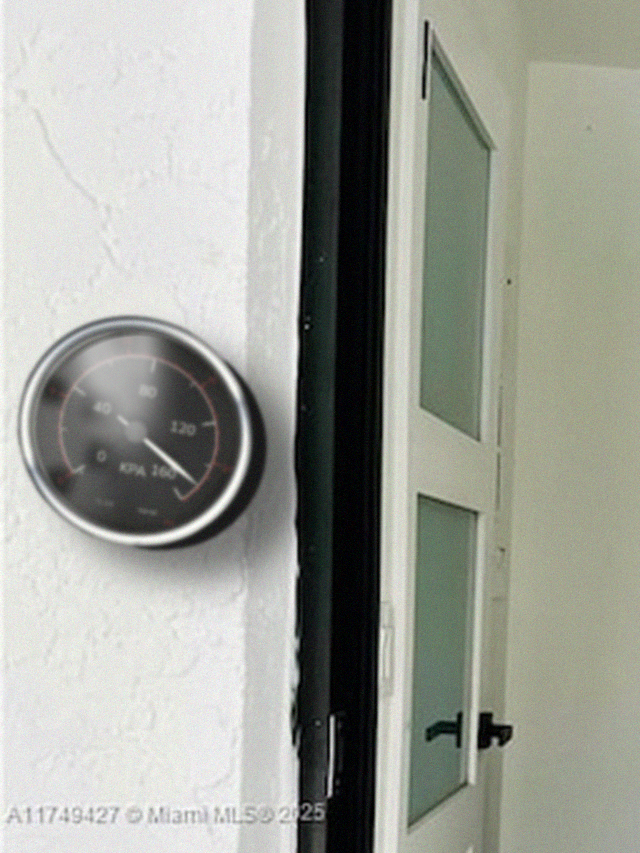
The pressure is 150kPa
